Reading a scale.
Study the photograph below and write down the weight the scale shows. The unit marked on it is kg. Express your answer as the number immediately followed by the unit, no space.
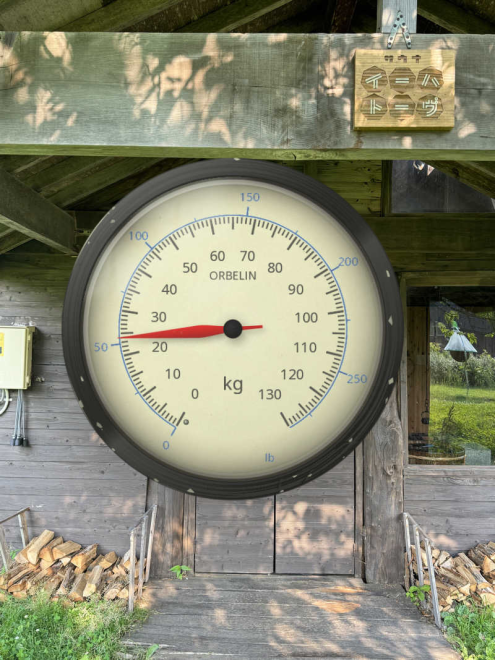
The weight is 24kg
